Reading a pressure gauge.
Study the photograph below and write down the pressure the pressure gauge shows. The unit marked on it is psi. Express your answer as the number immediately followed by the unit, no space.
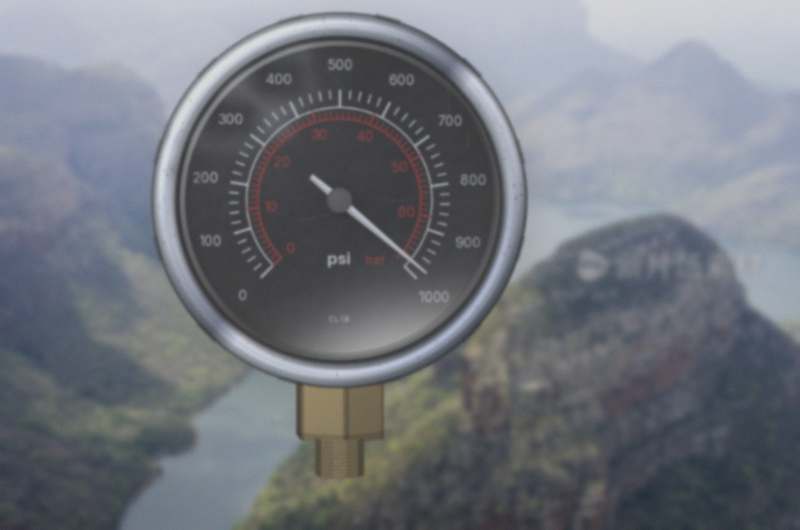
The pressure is 980psi
